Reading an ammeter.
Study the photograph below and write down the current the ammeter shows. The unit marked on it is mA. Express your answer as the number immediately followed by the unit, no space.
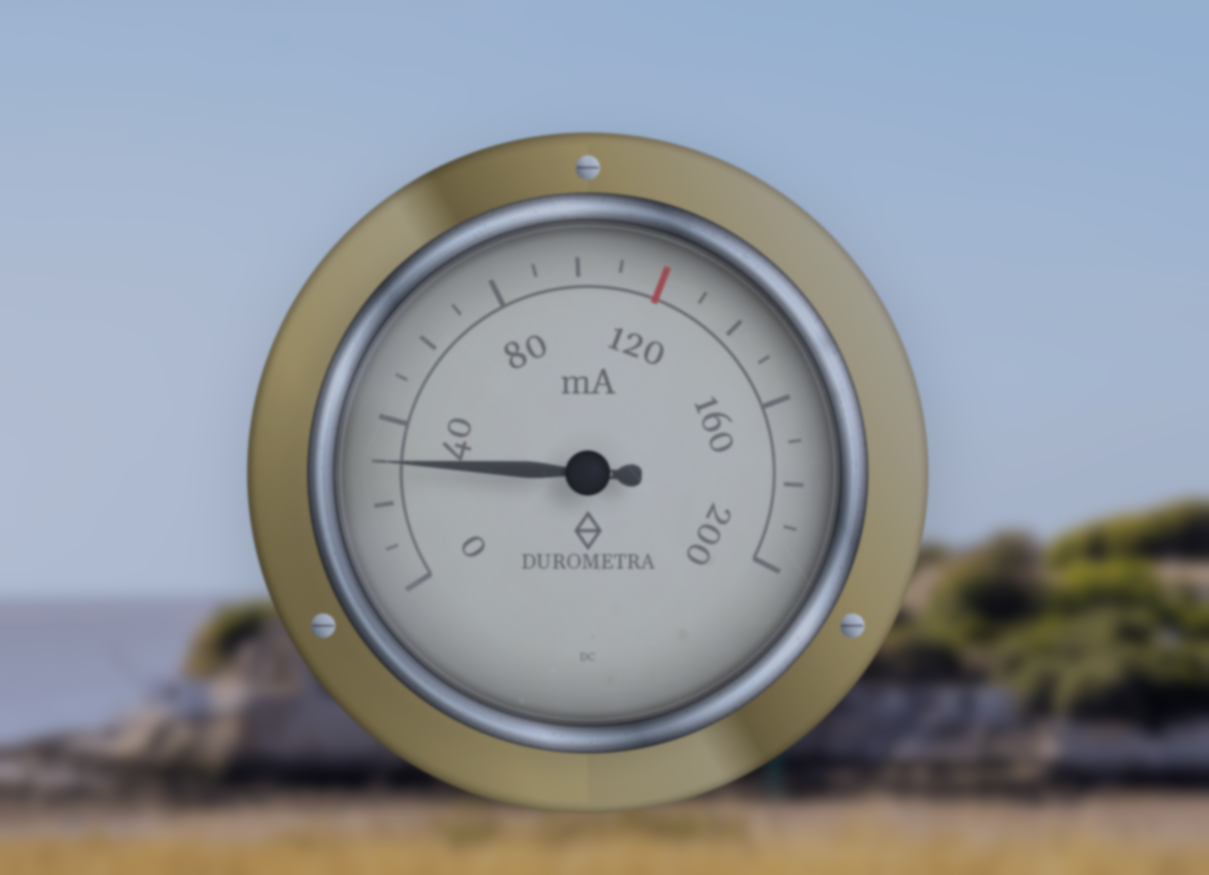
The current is 30mA
